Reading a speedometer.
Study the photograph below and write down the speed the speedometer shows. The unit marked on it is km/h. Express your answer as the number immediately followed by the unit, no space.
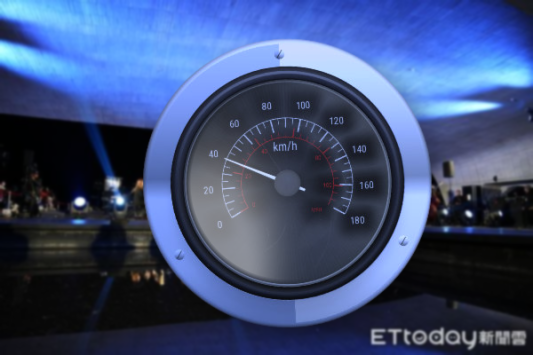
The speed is 40km/h
